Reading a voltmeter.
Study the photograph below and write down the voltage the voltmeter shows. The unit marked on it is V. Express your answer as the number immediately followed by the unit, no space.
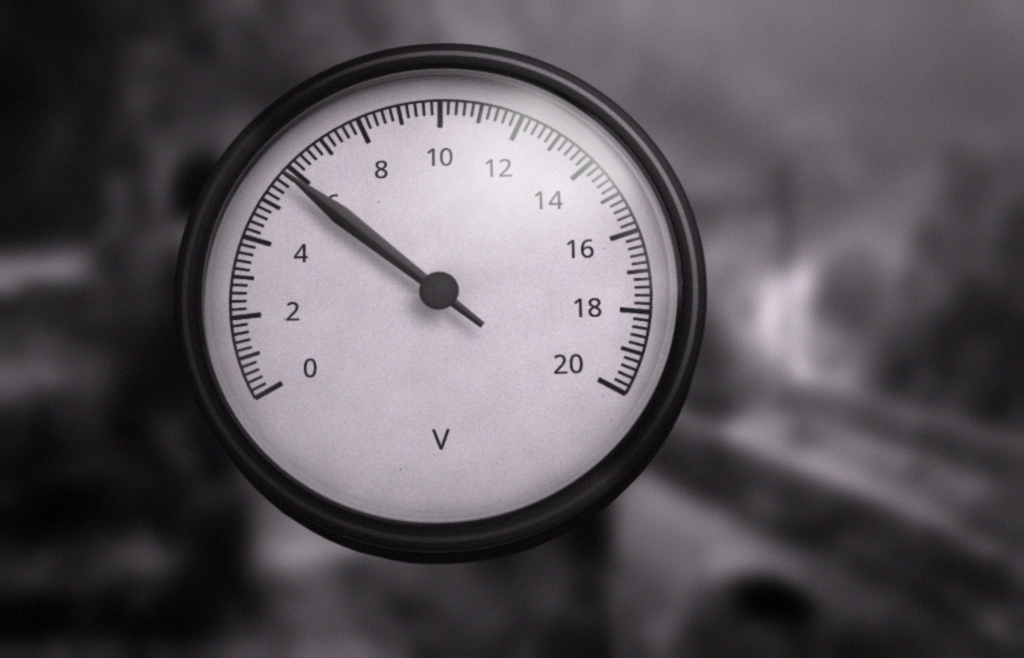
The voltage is 5.8V
